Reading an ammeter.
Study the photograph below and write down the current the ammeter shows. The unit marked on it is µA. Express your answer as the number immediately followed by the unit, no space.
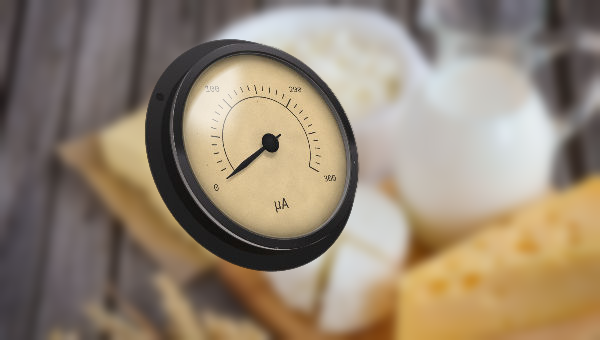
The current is 0µA
